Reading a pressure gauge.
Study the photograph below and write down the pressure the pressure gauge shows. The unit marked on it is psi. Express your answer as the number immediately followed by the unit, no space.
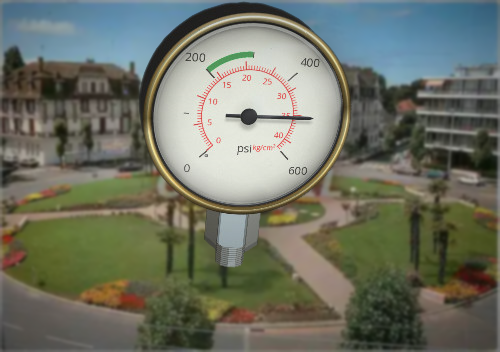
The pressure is 500psi
